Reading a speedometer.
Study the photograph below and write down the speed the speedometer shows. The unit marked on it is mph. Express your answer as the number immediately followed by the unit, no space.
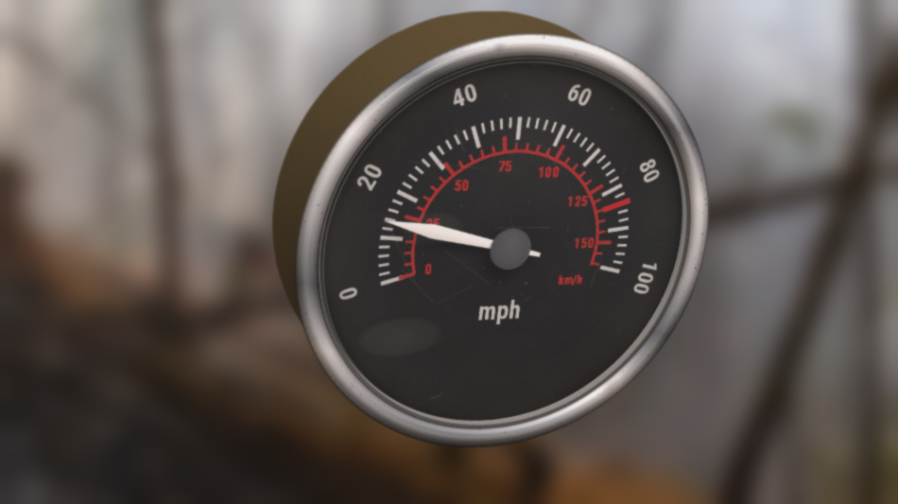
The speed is 14mph
